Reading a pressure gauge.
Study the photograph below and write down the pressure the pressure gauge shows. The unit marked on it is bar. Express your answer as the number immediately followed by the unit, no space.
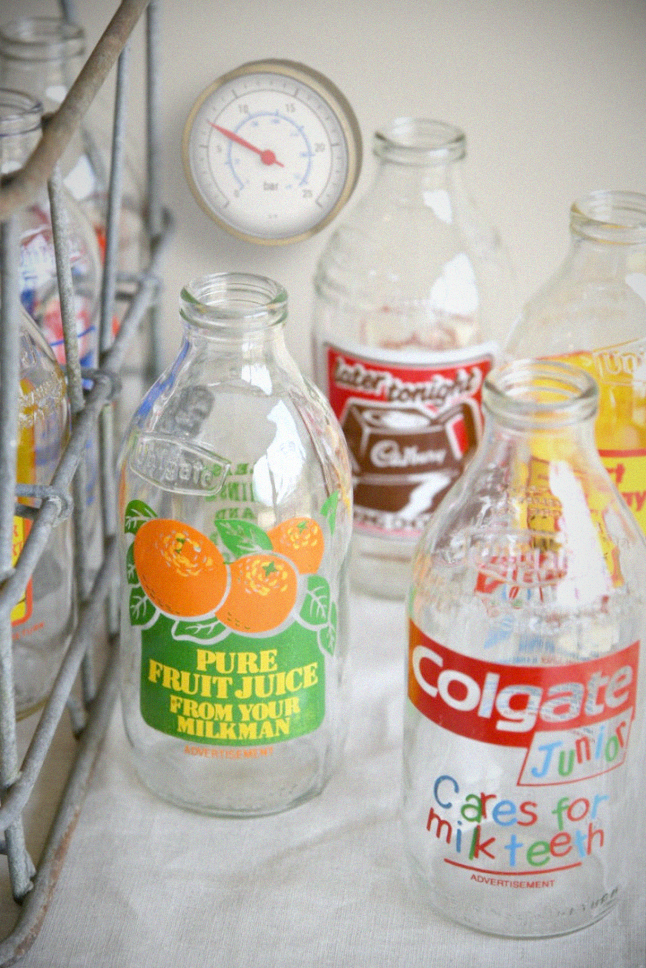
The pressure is 7bar
